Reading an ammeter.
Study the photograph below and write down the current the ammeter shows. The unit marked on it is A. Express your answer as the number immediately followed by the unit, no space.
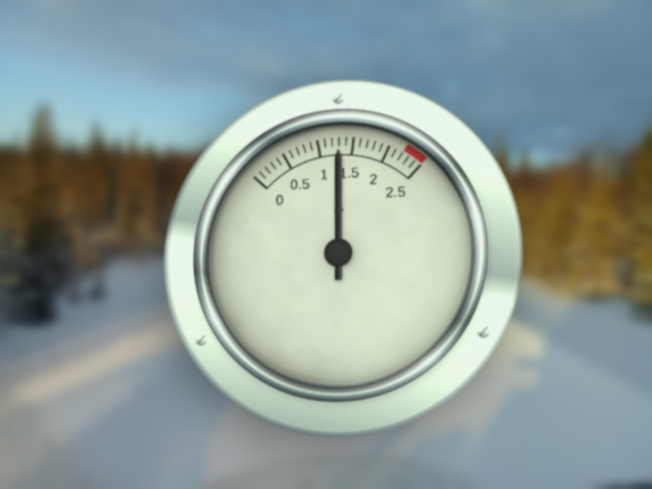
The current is 1.3A
